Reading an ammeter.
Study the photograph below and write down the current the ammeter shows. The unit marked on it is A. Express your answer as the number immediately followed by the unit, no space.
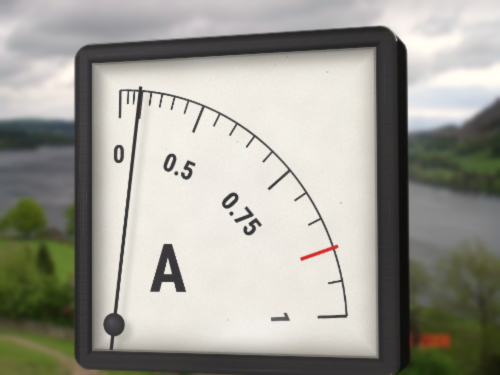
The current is 0.25A
